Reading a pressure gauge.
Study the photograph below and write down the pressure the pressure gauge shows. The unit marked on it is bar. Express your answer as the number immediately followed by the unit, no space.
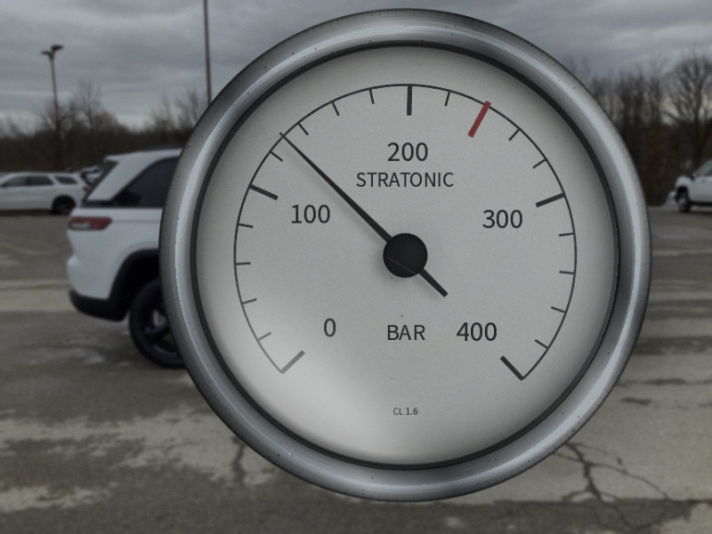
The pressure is 130bar
